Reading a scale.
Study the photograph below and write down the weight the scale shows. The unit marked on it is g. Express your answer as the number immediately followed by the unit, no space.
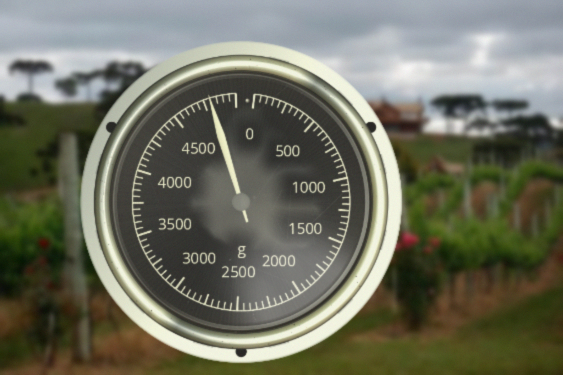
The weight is 4800g
